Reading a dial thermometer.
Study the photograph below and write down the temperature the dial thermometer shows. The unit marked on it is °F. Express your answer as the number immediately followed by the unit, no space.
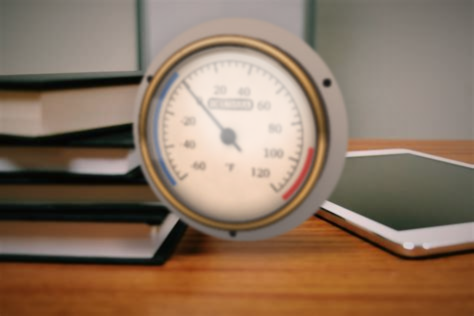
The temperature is 0°F
